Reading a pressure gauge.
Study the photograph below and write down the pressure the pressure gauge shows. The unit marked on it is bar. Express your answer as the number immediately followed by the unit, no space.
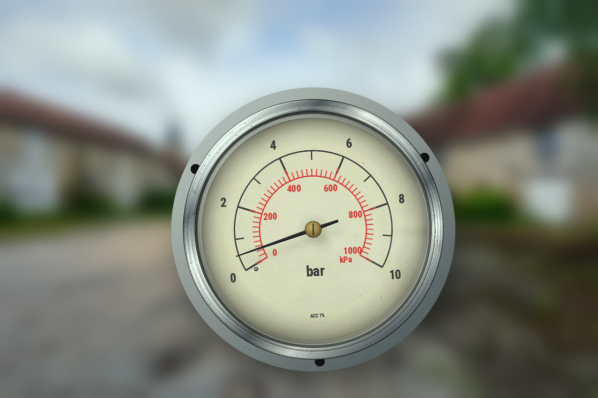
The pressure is 0.5bar
